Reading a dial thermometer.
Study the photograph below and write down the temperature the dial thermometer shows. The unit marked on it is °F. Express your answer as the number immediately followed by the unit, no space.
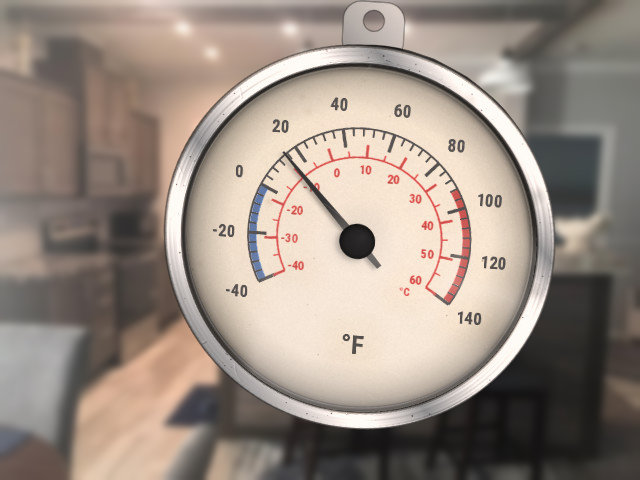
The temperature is 16°F
